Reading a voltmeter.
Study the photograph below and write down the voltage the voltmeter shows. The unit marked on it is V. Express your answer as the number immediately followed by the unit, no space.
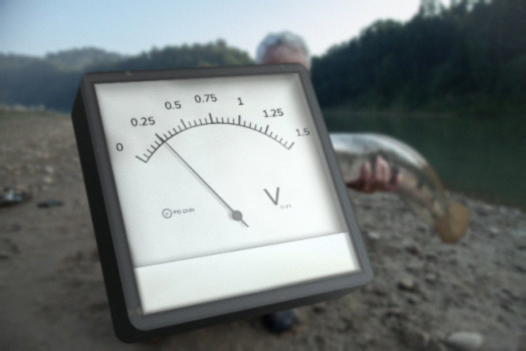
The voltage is 0.25V
